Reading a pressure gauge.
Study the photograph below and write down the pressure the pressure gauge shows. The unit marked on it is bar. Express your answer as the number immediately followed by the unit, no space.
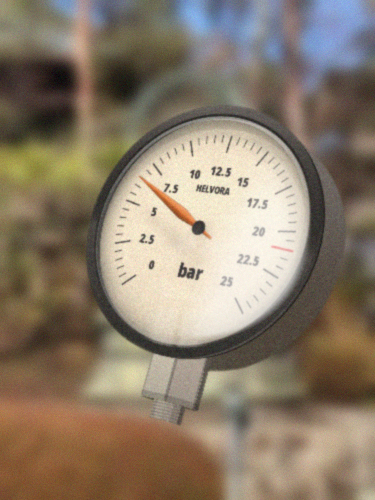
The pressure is 6.5bar
